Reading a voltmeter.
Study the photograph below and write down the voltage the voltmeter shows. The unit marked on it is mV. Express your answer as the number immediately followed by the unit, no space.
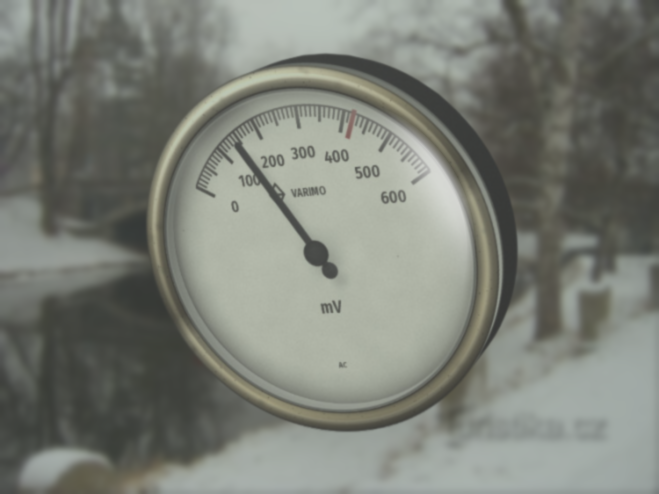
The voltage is 150mV
